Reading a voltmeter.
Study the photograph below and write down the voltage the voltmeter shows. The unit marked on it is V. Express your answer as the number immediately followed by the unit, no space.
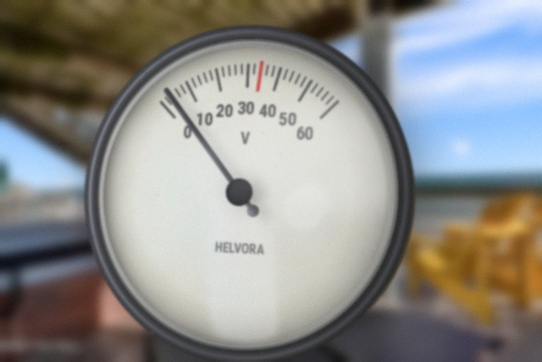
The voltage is 4V
